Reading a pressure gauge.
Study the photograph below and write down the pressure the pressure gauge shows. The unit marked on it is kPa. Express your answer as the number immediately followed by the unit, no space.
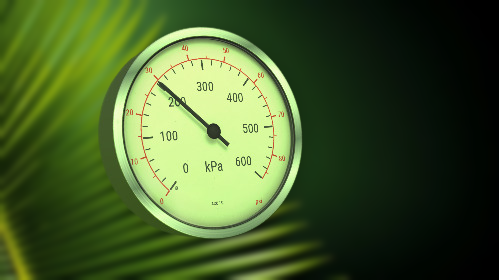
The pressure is 200kPa
